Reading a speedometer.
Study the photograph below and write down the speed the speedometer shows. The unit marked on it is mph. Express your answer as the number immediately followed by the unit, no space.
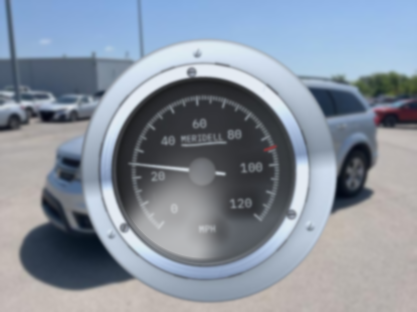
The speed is 25mph
